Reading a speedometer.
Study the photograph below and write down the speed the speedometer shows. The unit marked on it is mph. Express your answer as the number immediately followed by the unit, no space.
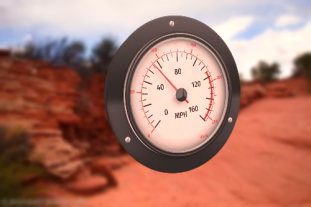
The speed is 55mph
